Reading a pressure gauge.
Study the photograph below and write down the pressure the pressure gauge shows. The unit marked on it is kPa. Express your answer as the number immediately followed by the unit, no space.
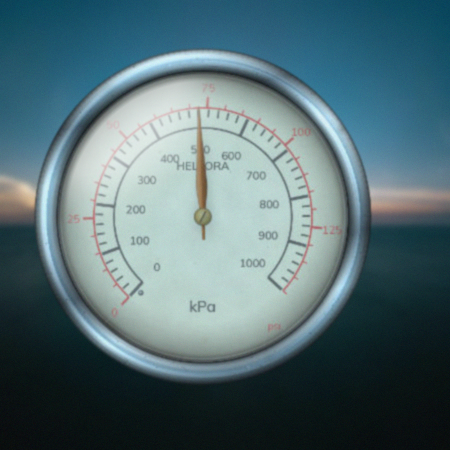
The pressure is 500kPa
